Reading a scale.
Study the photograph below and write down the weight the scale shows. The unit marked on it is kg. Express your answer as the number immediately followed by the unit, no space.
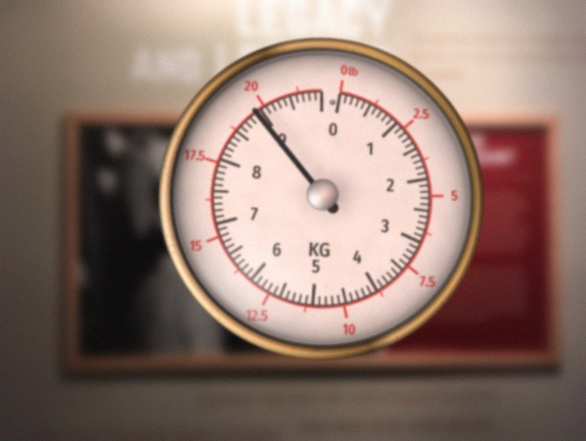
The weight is 8.9kg
